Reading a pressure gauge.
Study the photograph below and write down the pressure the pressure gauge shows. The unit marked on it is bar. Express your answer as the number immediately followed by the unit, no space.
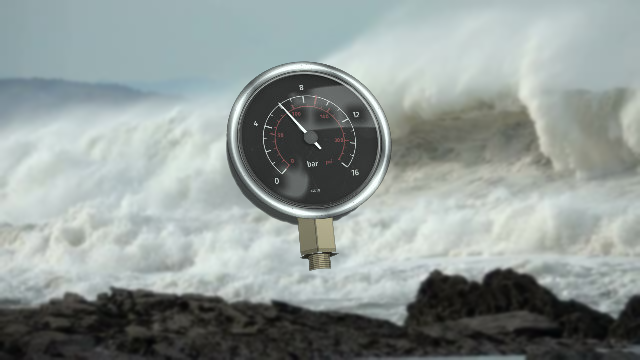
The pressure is 6bar
